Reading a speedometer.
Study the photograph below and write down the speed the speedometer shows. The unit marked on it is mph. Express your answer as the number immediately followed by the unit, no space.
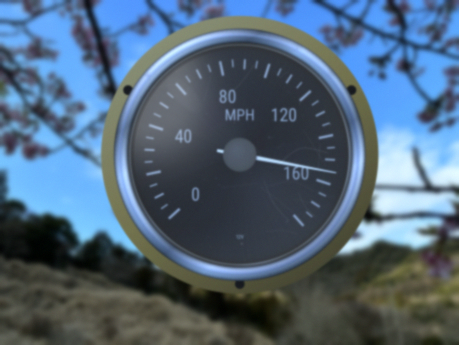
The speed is 155mph
